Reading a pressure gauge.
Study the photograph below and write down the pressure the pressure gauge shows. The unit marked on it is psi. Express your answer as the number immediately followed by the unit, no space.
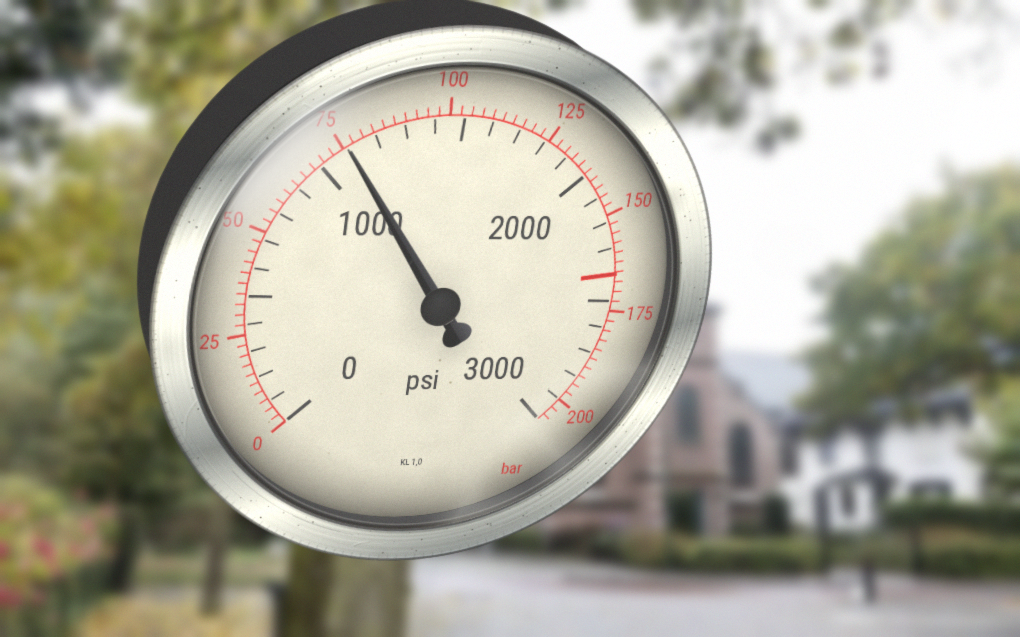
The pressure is 1100psi
